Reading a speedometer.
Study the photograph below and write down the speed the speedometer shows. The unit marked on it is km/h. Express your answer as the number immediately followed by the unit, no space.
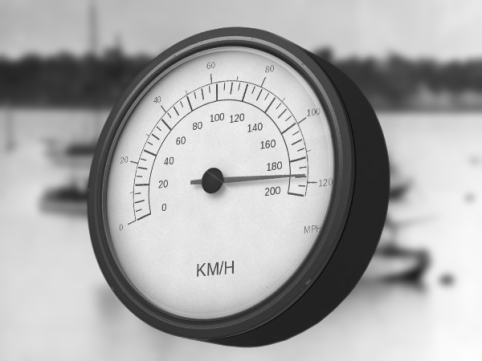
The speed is 190km/h
